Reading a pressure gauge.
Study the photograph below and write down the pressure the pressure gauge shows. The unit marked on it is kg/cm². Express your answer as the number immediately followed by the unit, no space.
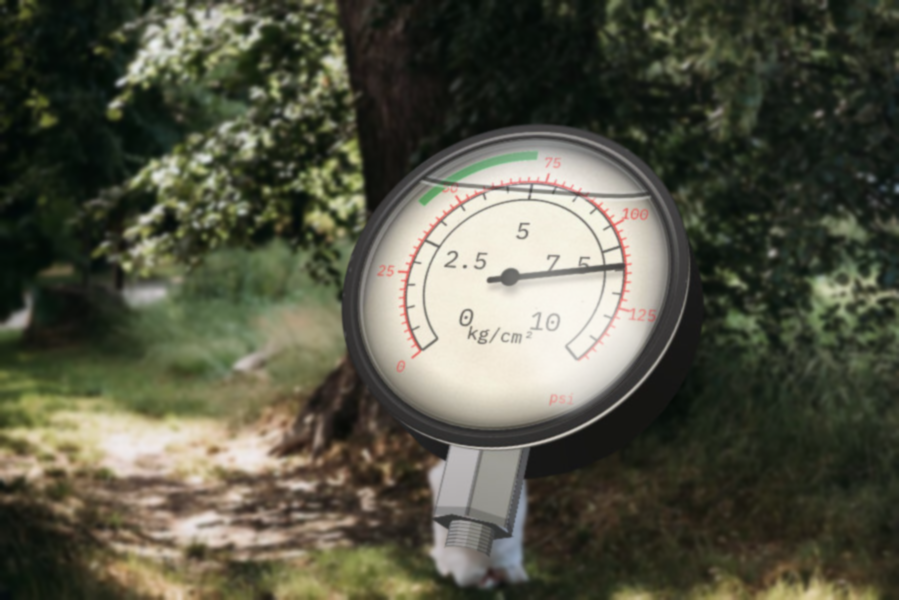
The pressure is 8kg/cm²
